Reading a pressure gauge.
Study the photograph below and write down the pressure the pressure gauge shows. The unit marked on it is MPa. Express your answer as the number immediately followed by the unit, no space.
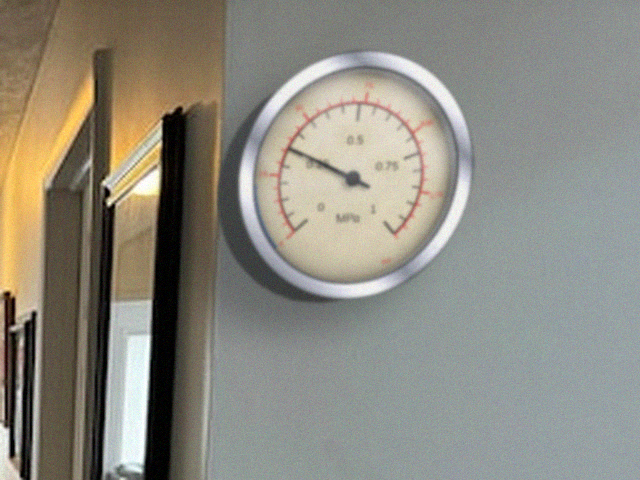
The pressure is 0.25MPa
